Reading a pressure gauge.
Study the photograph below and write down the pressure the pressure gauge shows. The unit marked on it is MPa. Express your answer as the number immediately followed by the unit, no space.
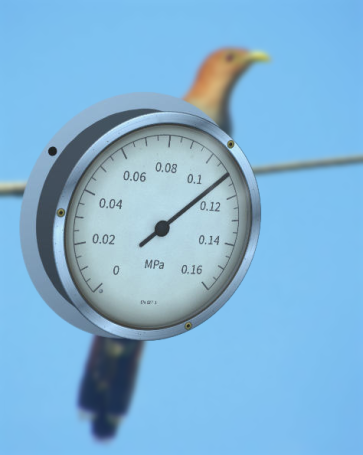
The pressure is 0.11MPa
